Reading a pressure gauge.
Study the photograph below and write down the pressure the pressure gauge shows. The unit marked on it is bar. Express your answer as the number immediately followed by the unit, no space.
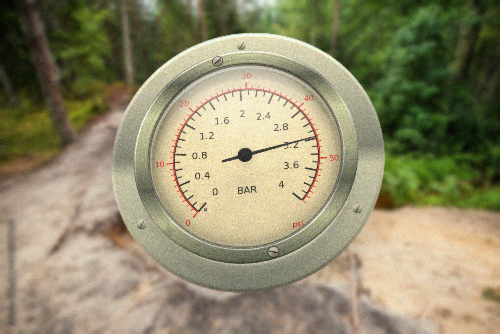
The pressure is 3.2bar
